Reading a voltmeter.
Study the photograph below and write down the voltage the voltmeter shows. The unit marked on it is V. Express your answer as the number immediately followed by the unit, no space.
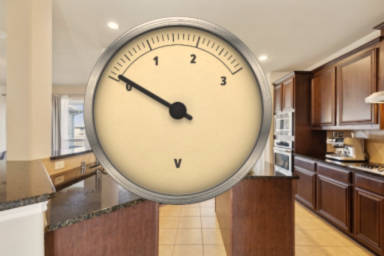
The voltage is 0.1V
